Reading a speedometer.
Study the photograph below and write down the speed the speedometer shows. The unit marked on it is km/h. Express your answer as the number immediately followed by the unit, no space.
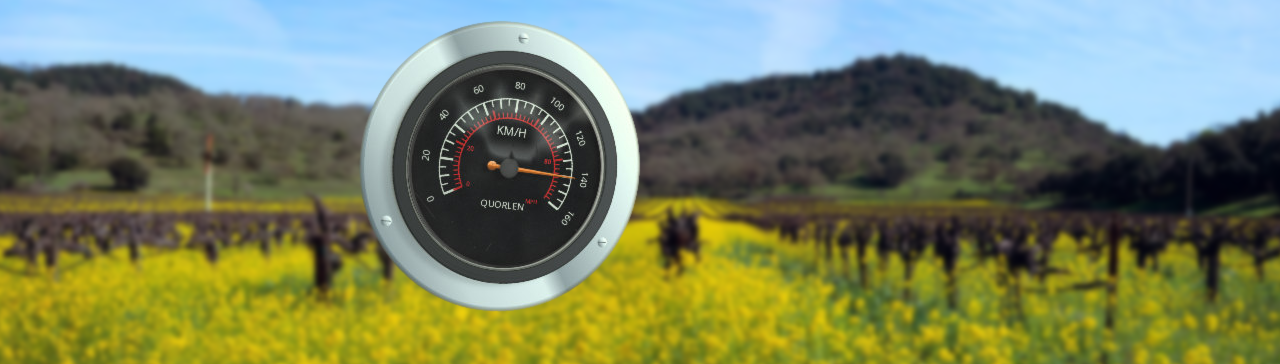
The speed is 140km/h
